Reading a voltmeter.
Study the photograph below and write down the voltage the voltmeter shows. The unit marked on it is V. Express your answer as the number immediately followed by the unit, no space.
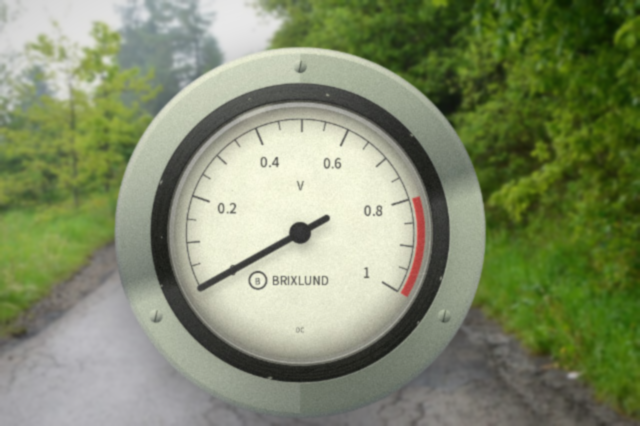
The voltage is 0V
